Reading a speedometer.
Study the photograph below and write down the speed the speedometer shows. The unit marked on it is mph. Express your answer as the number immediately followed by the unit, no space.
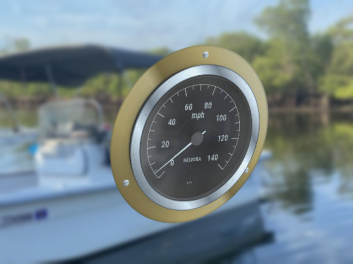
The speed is 5mph
